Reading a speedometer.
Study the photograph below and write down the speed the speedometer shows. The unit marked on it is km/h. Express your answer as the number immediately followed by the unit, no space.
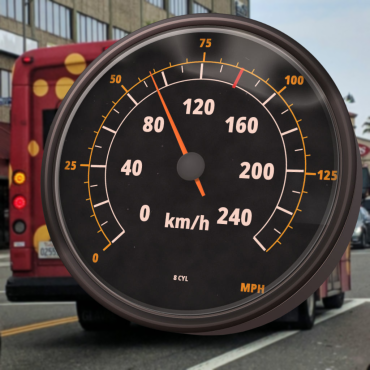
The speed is 95km/h
